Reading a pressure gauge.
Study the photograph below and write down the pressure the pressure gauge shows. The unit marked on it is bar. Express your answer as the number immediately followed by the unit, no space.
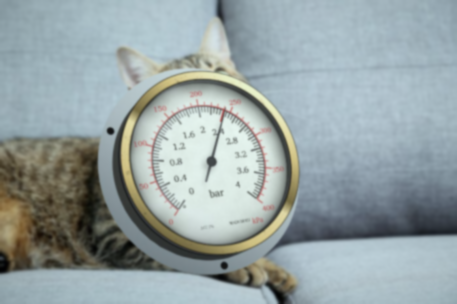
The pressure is 2.4bar
